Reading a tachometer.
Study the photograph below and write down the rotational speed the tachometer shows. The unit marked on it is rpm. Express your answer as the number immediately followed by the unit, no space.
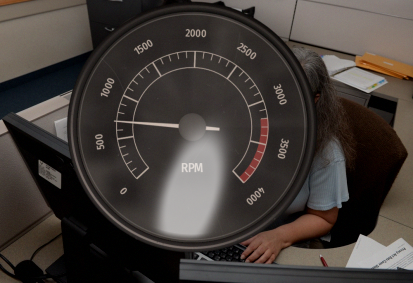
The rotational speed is 700rpm
